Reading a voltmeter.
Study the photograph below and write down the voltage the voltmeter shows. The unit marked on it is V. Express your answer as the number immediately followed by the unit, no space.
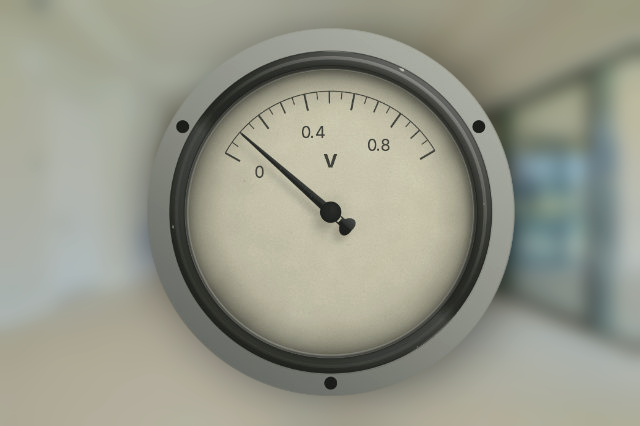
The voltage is 0.1V
